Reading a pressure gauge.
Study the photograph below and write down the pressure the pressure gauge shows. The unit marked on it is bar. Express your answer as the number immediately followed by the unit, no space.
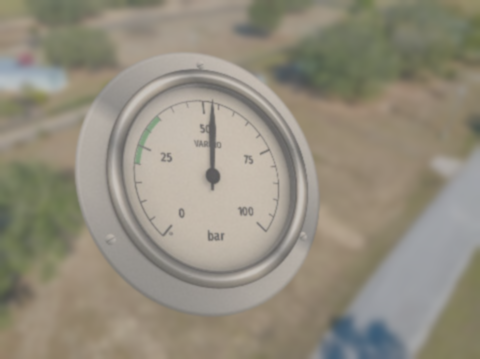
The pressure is 52.5bar
